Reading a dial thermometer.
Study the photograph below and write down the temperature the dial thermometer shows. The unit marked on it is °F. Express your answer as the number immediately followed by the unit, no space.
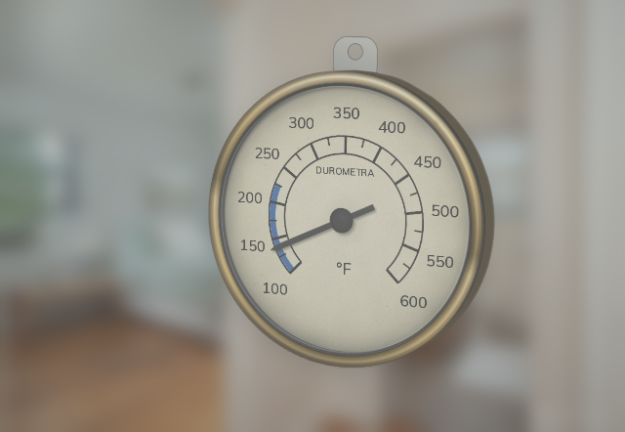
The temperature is 137.5°F
